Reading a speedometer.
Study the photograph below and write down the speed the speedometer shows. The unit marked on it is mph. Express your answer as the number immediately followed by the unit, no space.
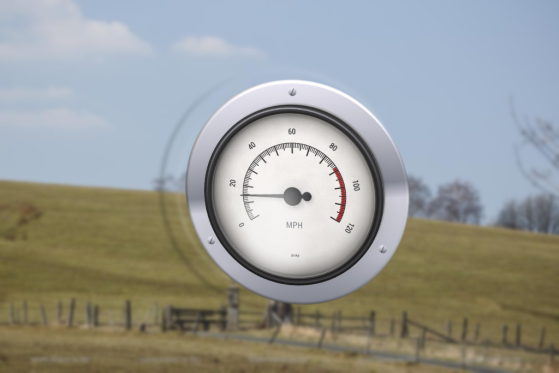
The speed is 15mph
